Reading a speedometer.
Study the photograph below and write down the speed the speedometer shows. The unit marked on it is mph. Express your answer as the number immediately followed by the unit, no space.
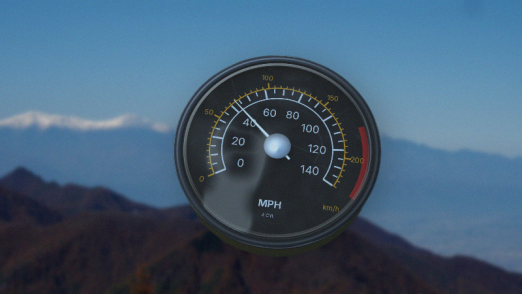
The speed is 42.5mph
